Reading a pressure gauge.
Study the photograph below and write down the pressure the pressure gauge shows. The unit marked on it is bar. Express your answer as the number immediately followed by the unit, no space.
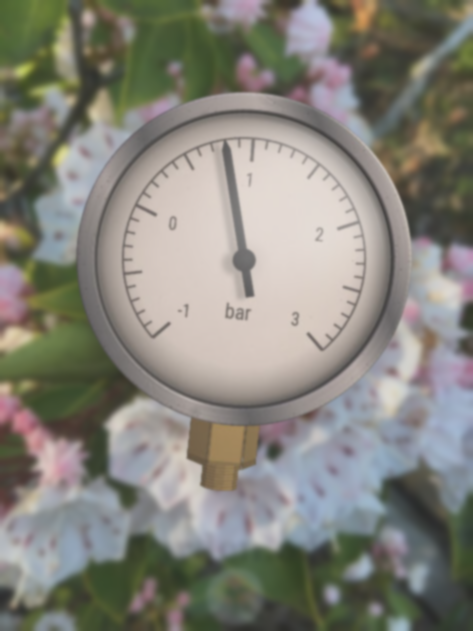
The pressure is 0.8bar
